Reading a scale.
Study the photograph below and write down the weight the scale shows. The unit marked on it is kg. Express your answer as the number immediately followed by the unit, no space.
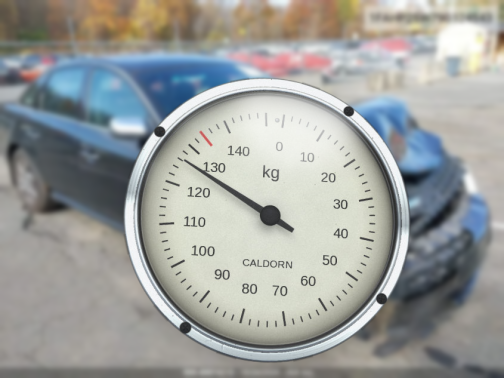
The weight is 126kg
